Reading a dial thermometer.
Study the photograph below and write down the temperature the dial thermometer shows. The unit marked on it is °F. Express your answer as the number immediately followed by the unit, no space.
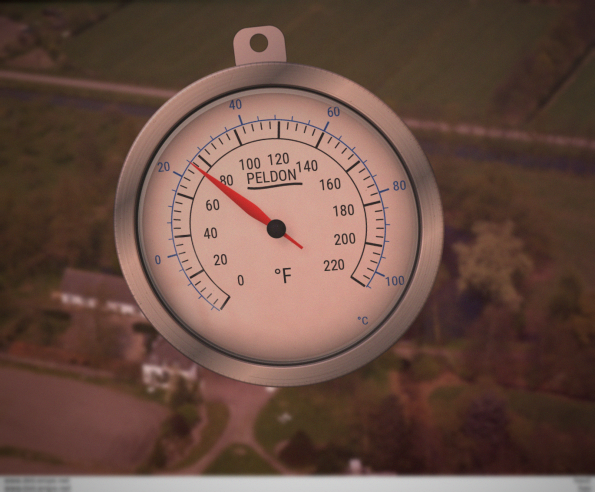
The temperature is 76°F
